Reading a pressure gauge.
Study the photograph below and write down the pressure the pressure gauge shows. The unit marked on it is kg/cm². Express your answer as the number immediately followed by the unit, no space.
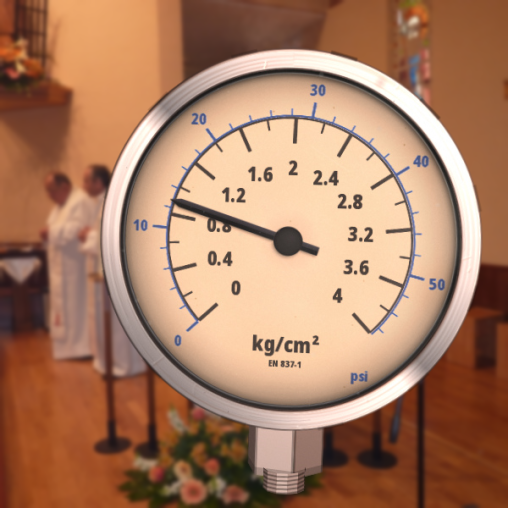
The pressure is 0.9kg/cm²
